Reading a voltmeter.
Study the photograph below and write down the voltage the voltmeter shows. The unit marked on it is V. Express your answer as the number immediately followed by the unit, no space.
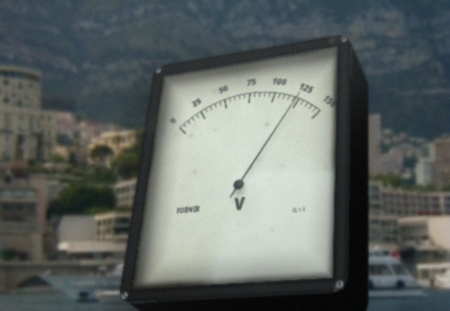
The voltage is 125V
